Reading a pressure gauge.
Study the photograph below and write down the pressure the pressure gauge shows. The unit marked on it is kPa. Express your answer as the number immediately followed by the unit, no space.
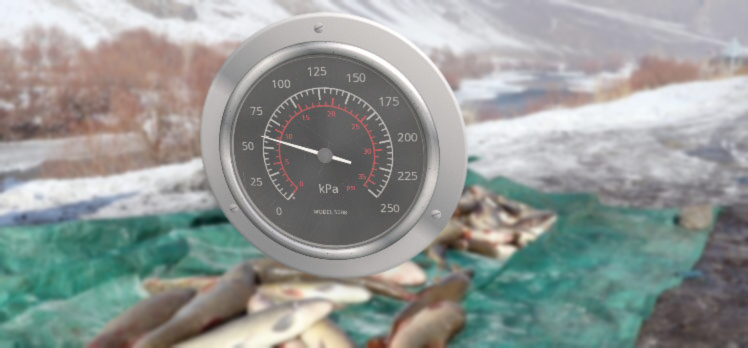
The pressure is 60kPa
